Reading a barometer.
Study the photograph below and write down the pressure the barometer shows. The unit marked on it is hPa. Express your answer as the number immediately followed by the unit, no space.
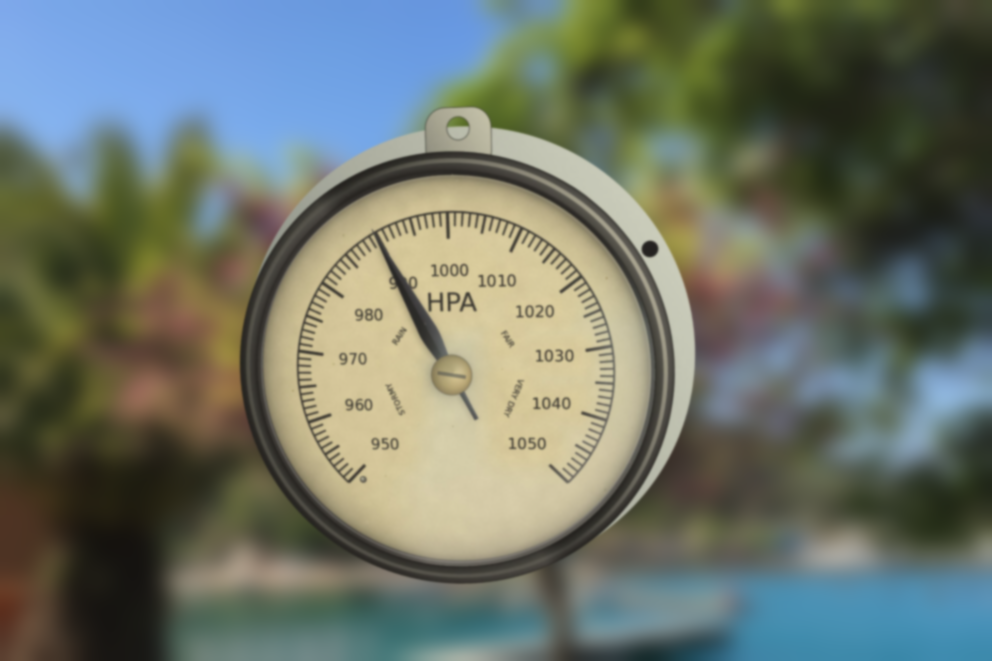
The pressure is 990hPa
